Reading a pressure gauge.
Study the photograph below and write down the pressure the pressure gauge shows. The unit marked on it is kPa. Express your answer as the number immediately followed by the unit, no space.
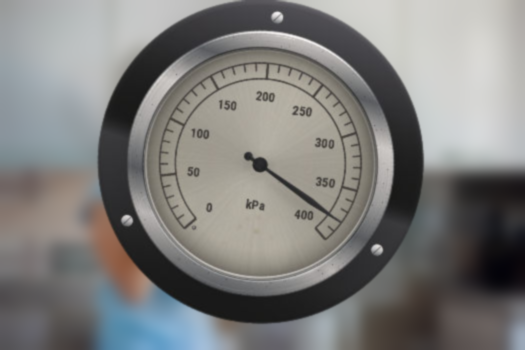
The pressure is 380kPa
